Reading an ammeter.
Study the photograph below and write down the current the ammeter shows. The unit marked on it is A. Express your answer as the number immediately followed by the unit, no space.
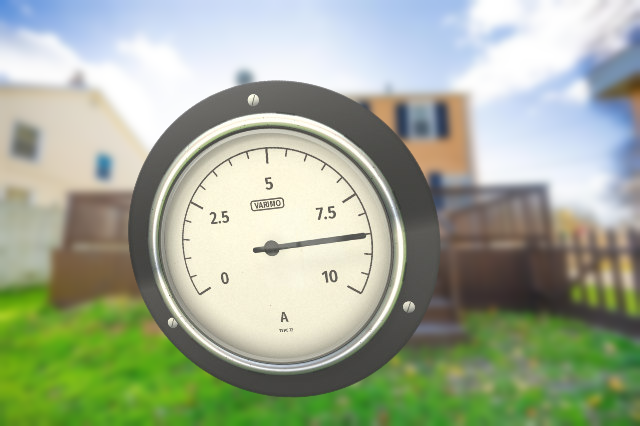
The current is 8.5A
